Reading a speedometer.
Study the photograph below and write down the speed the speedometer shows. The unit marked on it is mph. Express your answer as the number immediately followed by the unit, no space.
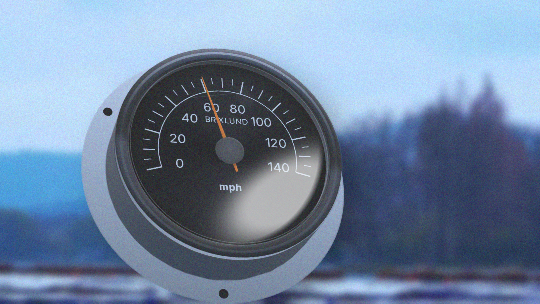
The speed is 60mph
